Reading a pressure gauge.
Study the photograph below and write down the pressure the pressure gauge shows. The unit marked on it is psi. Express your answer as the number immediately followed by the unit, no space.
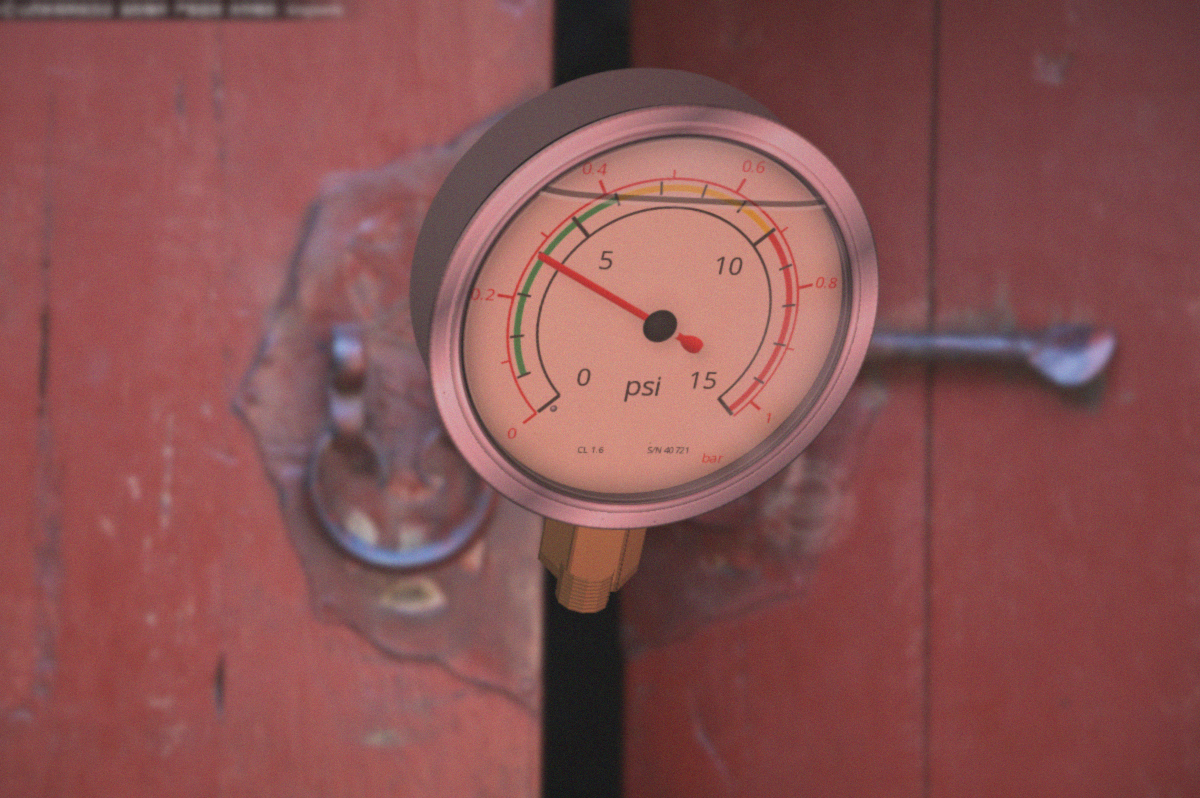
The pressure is 4psi
